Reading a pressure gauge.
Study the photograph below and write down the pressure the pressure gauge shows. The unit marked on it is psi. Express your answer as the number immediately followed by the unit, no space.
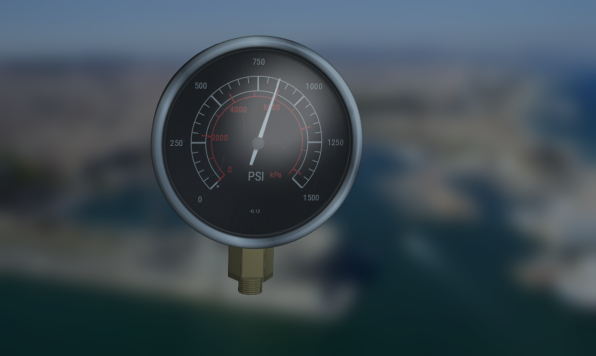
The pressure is 850psi
